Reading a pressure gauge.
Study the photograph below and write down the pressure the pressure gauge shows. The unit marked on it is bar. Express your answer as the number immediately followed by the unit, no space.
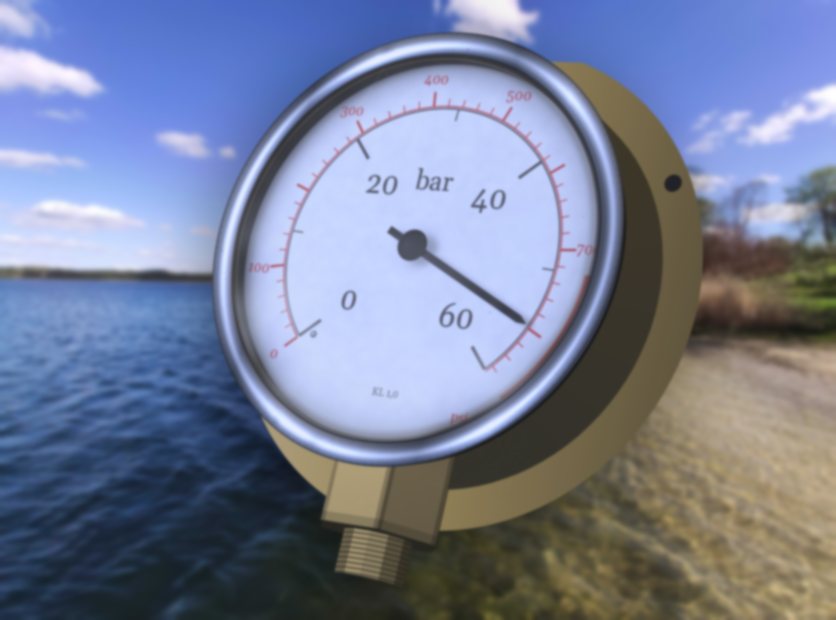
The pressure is 55bar
